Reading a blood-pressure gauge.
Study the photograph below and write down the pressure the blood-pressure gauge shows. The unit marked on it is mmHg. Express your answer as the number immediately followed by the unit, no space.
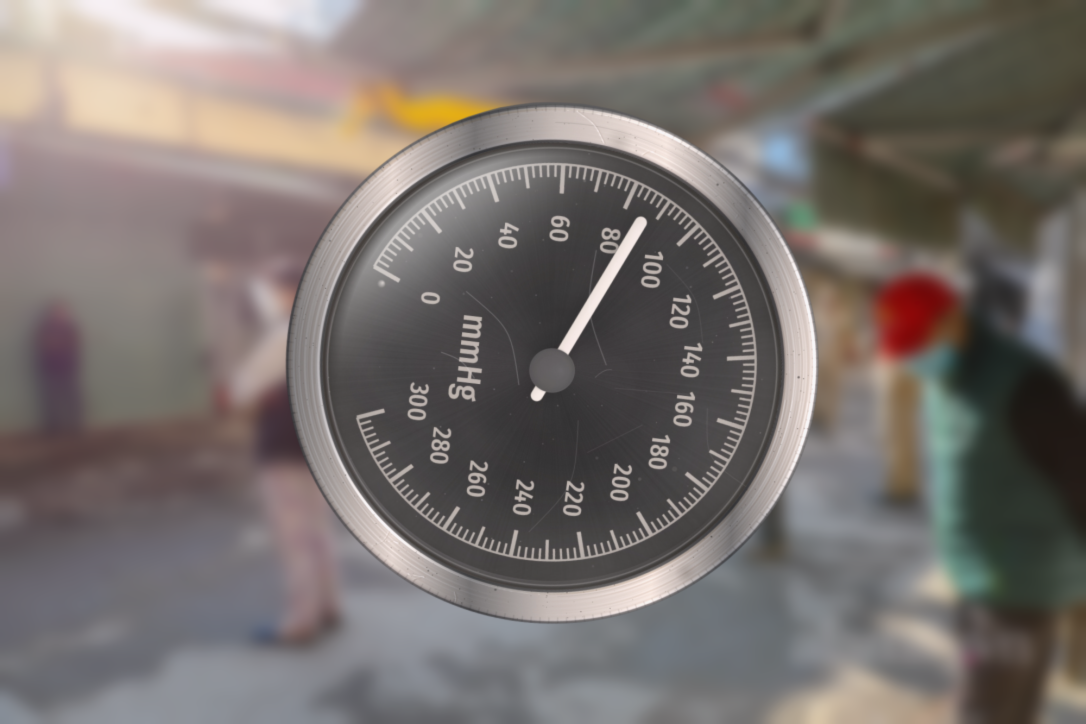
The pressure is 86mmHg
